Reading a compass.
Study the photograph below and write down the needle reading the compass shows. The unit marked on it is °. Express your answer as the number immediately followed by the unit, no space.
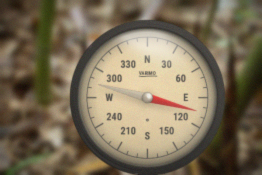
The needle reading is 105°
